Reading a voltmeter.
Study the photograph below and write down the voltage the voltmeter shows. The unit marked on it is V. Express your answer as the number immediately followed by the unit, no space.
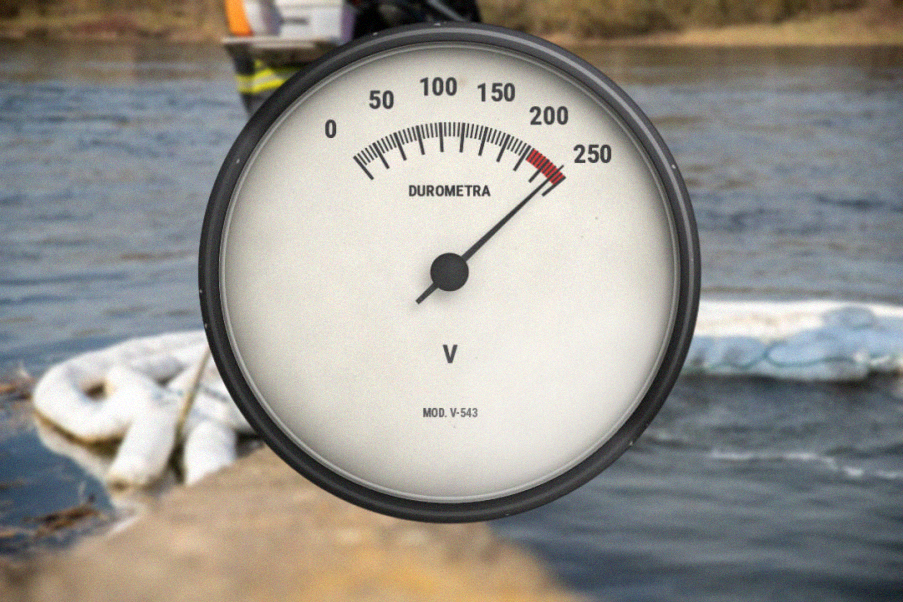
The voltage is 240V
